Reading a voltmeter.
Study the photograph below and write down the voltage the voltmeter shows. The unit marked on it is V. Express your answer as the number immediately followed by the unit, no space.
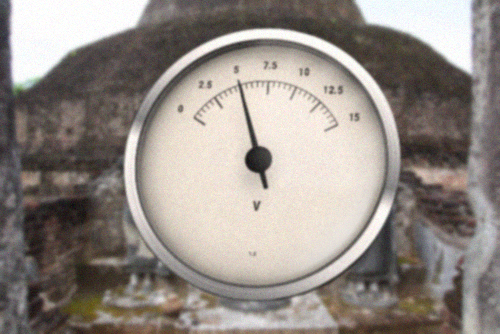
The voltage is 5V
